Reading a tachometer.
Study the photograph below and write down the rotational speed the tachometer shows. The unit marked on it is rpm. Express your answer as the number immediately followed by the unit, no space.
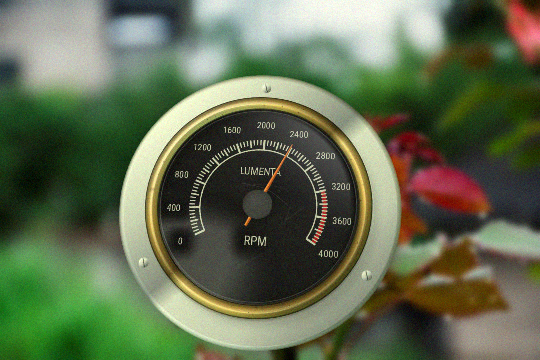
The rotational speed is 2400rpm
